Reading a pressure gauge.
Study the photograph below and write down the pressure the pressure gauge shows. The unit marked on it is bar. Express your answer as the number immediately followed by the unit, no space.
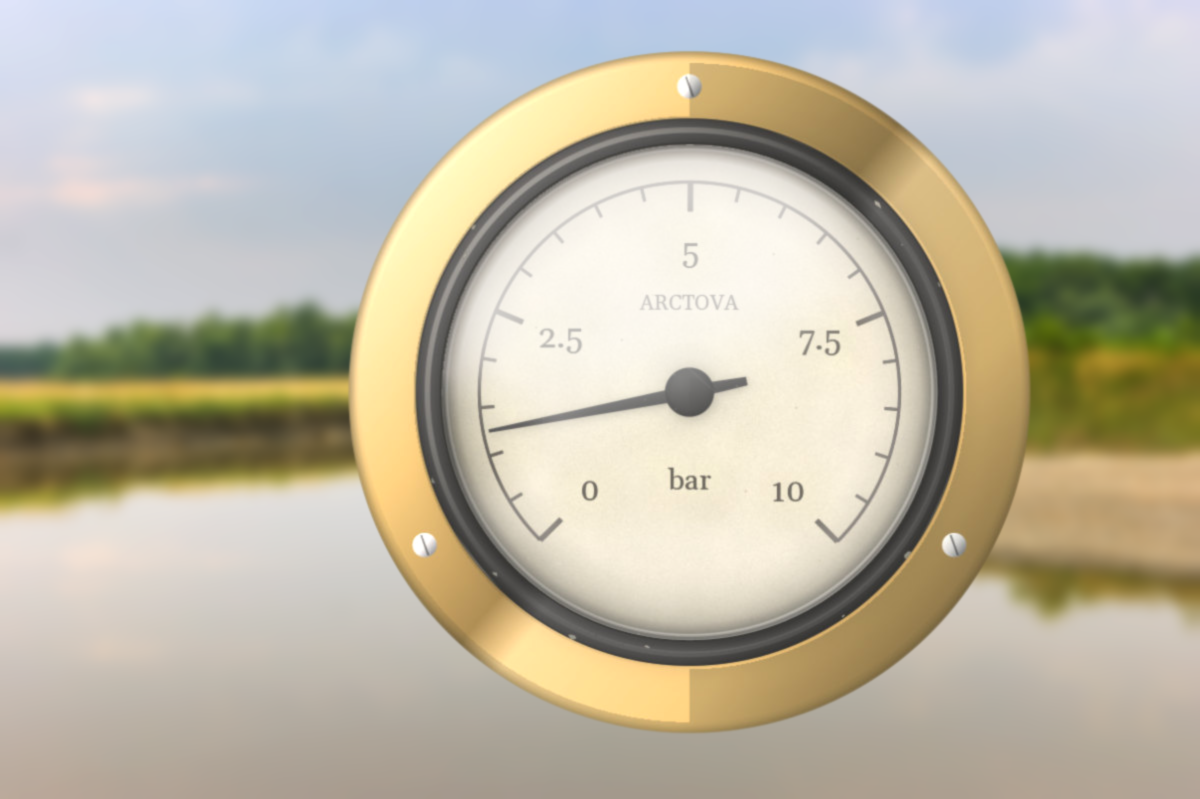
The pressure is 1.25bar
